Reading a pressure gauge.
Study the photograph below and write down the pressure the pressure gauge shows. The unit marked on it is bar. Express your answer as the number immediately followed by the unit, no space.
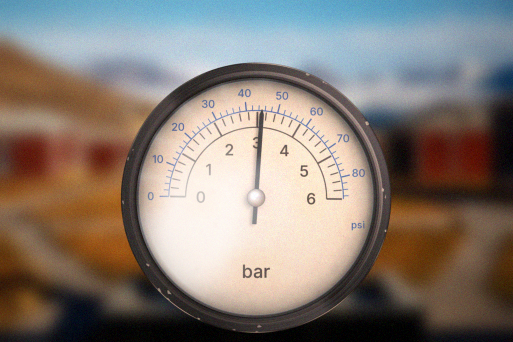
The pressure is 3.1bar
